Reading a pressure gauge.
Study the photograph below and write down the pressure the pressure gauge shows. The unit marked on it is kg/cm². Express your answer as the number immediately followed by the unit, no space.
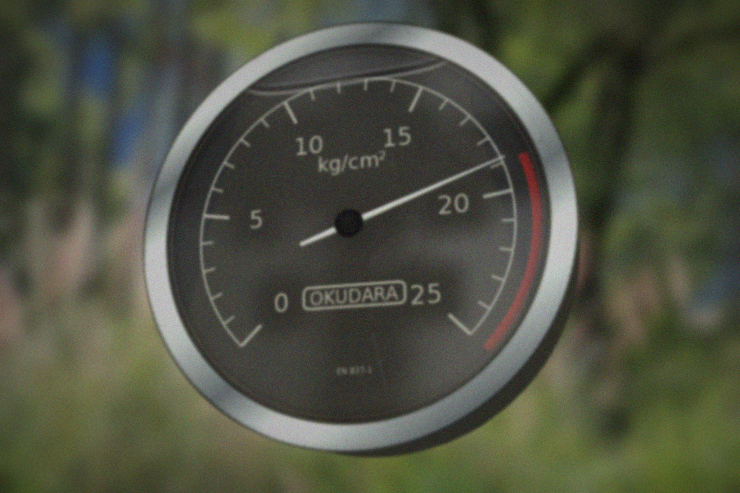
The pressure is 19kg/cm²
